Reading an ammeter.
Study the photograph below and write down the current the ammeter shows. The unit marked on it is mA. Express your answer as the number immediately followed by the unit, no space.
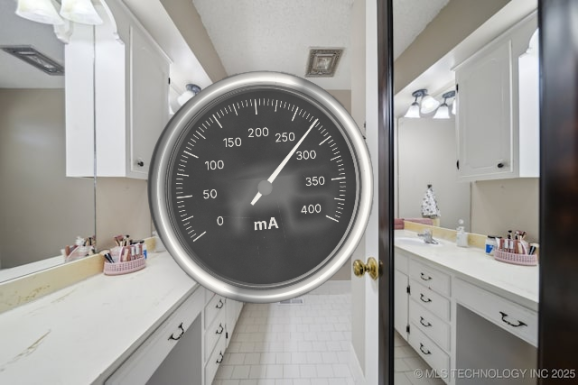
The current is 275mA
